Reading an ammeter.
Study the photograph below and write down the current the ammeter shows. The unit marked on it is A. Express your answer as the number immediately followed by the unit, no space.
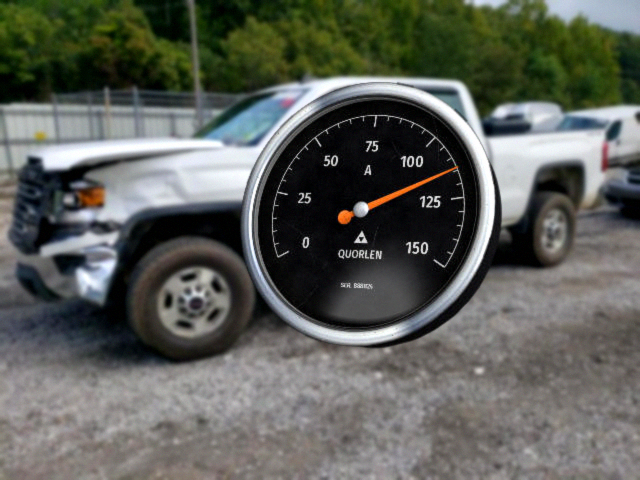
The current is 115A
